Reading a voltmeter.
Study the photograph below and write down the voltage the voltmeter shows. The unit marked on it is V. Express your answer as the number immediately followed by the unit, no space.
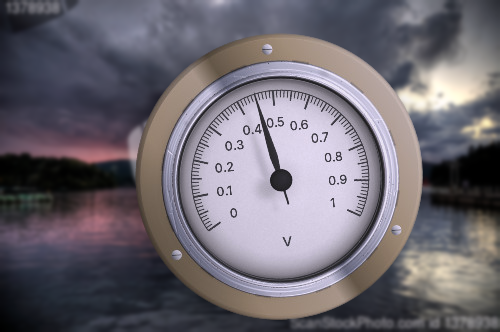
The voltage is 0.45V
